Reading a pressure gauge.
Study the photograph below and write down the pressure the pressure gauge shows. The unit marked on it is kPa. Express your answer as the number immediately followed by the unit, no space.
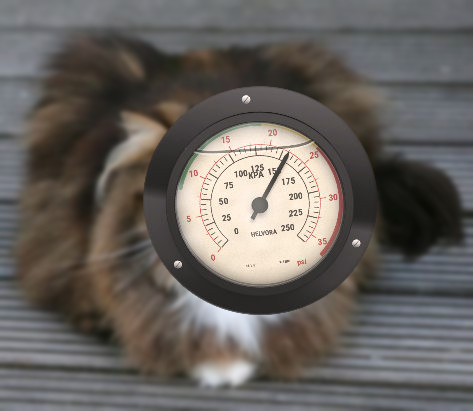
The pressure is 155kPa
